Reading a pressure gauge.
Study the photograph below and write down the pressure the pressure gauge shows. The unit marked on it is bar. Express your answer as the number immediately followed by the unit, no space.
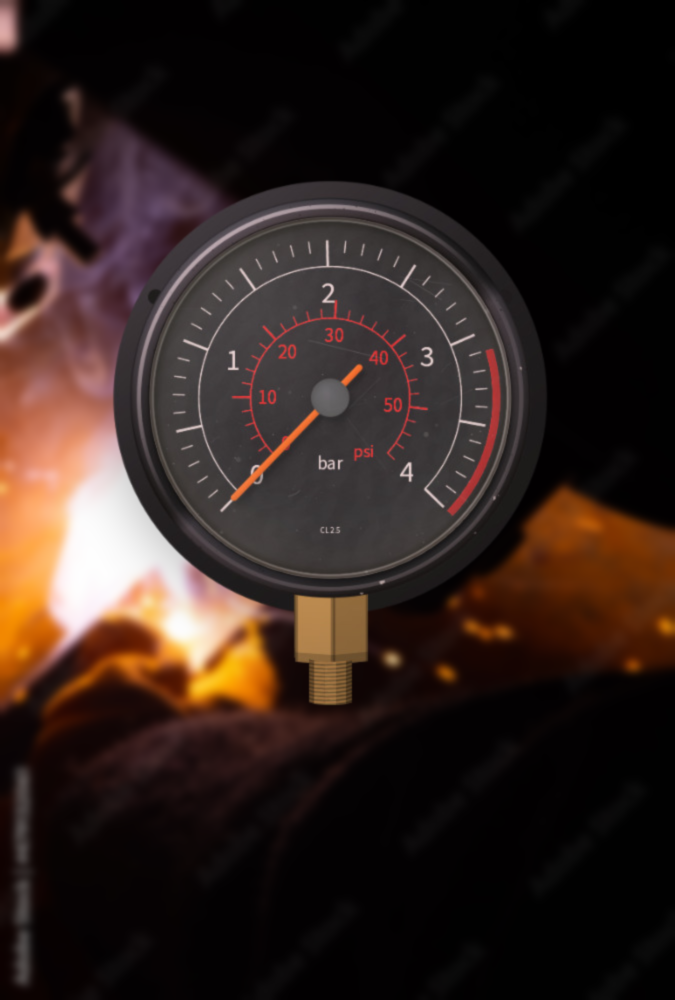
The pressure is 0bar
